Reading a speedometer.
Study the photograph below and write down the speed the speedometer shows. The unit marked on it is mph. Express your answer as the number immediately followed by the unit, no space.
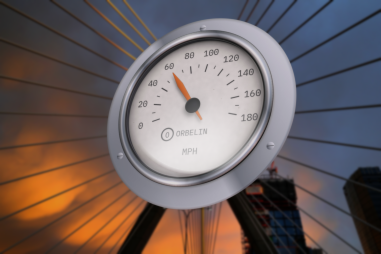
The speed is 60mph
